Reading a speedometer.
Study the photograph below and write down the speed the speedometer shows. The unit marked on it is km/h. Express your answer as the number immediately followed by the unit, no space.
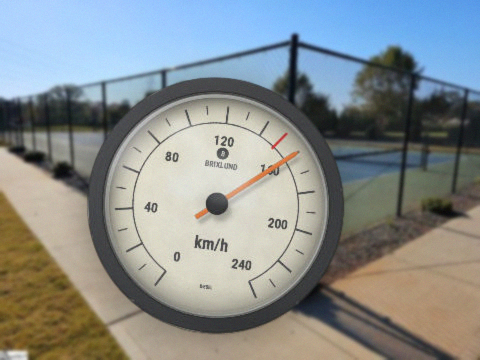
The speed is 160km/h
